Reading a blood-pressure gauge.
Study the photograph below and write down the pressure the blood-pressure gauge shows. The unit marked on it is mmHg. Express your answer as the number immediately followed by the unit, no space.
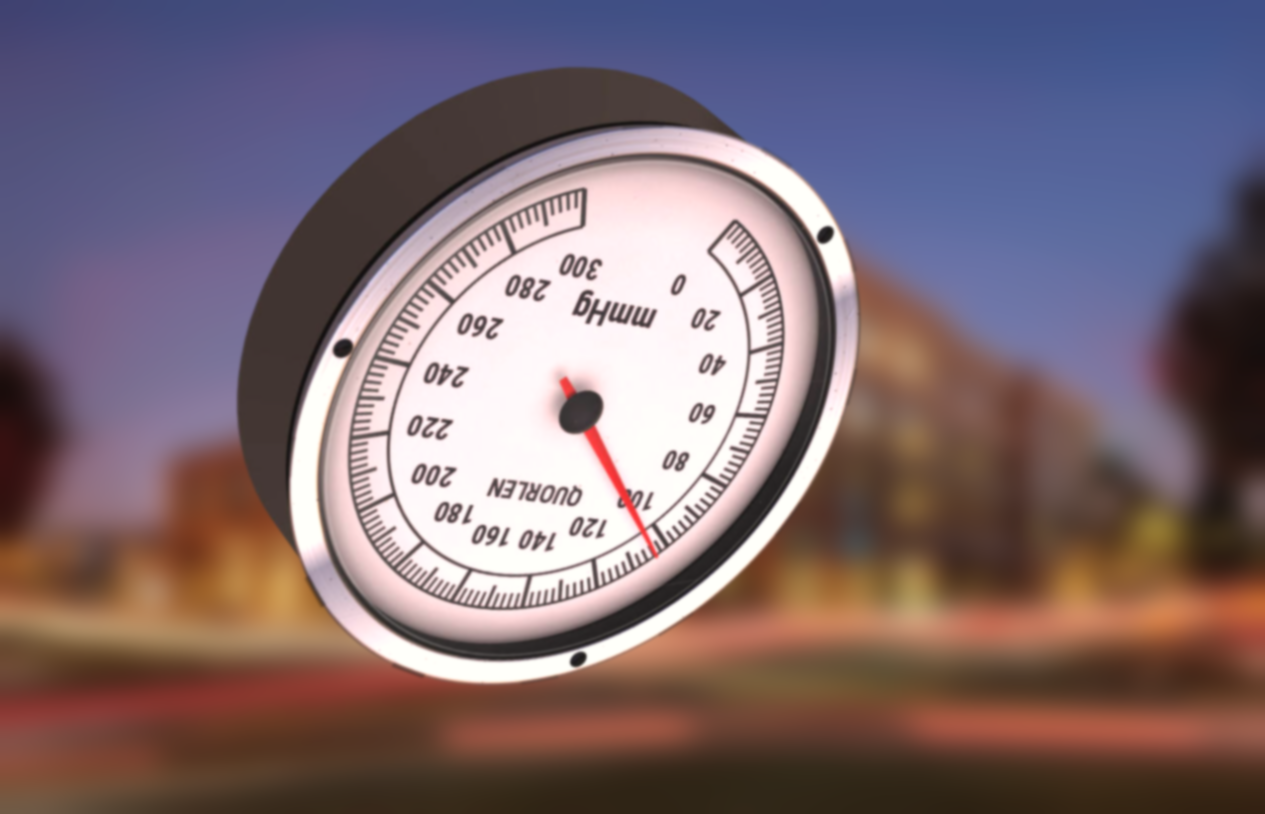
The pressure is 104mmHg
